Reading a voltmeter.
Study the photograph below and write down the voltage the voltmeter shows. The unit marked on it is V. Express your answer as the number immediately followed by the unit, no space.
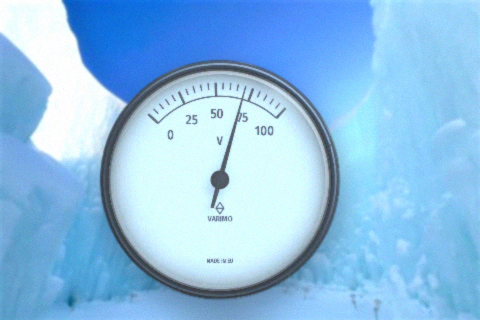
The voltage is 70V
